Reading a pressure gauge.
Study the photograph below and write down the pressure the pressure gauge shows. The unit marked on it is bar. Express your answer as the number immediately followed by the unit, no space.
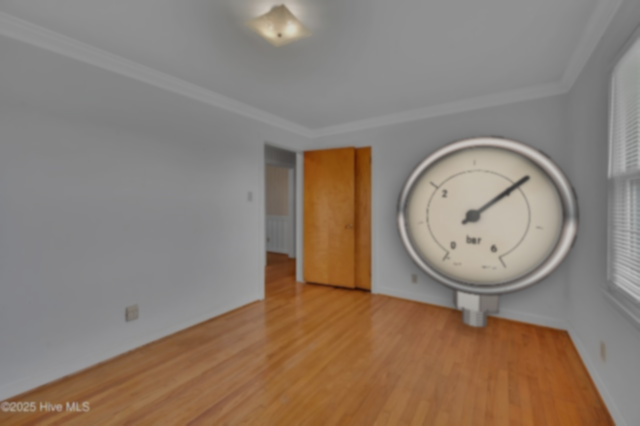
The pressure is 4bar
